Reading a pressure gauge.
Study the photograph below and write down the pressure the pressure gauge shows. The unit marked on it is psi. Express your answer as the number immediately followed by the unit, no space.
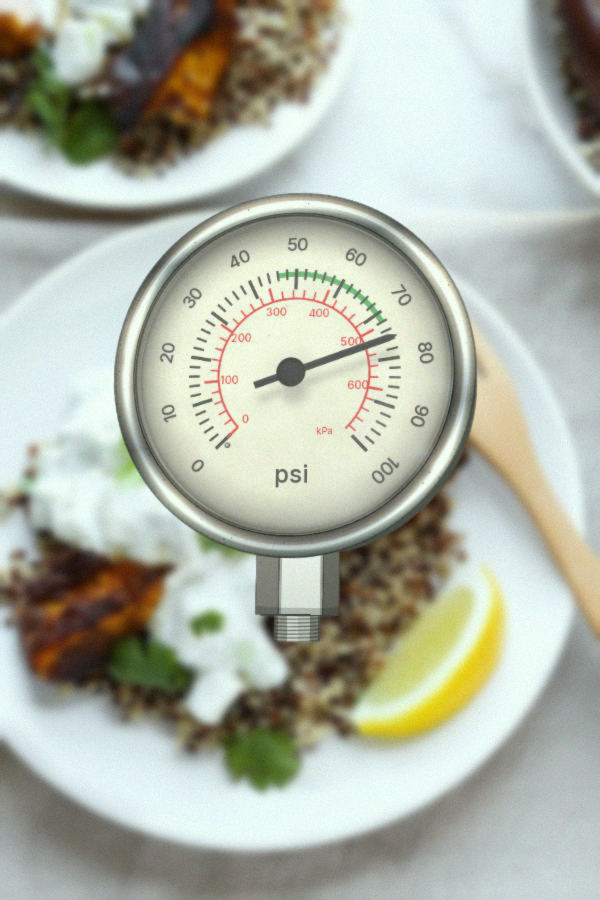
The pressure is 76psi
